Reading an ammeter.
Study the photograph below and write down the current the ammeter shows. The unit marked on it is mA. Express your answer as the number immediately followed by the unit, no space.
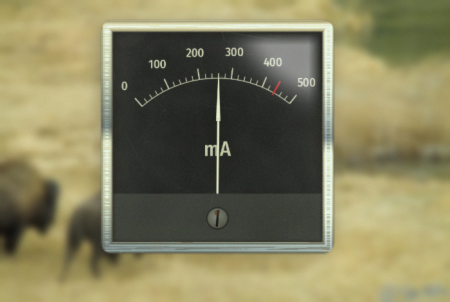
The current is 260mA
